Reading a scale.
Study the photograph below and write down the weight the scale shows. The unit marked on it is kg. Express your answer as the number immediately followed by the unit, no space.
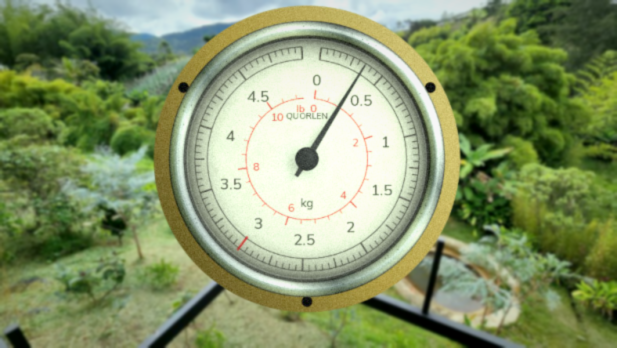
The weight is 0.35kg
